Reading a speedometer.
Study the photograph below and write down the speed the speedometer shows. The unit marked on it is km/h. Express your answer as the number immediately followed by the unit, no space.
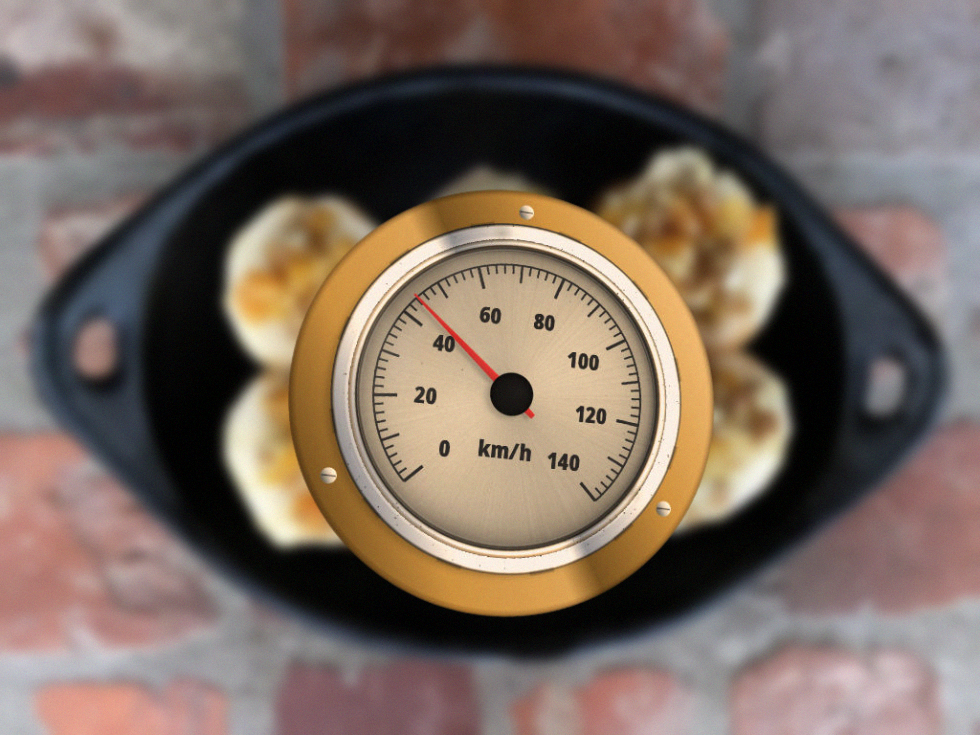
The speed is 44km/h
